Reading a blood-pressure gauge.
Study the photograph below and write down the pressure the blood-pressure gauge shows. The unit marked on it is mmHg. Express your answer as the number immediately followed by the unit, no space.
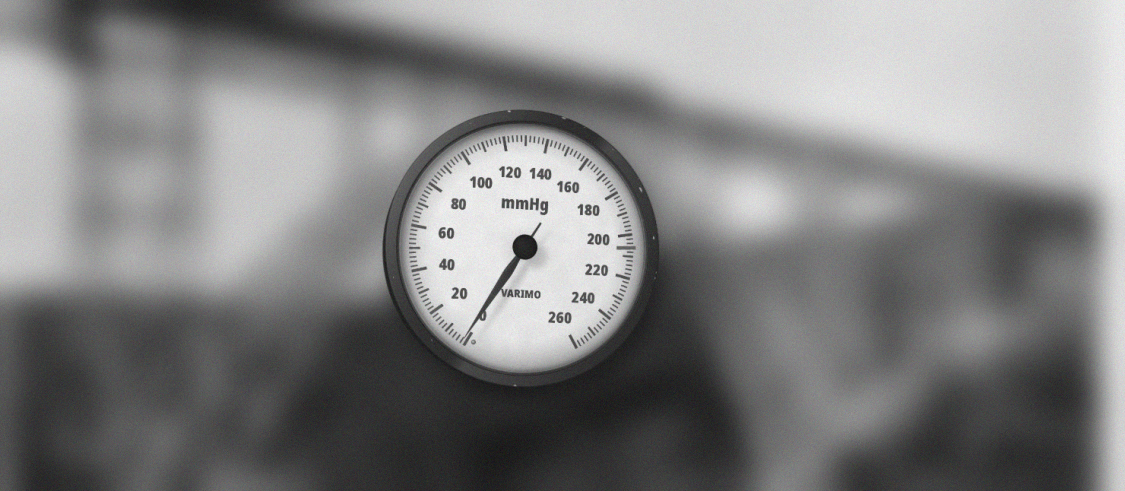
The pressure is 2mmHg
